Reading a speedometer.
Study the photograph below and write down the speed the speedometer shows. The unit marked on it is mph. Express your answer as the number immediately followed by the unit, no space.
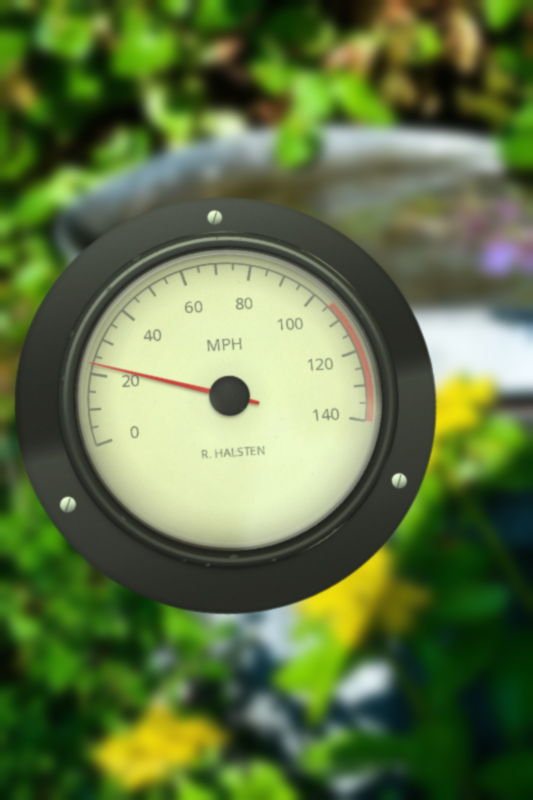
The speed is 22.5mph
